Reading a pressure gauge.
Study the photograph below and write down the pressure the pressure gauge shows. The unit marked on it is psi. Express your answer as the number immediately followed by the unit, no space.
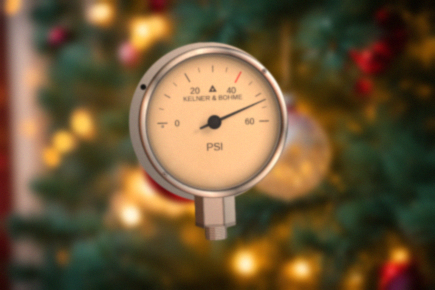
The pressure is 52.5psi
